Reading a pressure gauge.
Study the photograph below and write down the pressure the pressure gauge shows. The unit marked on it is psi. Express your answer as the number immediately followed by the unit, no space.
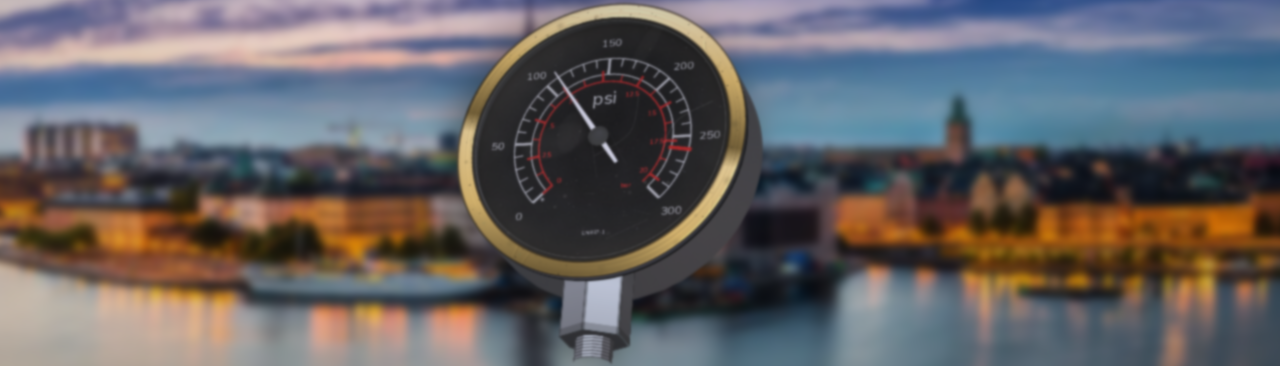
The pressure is 110psi
